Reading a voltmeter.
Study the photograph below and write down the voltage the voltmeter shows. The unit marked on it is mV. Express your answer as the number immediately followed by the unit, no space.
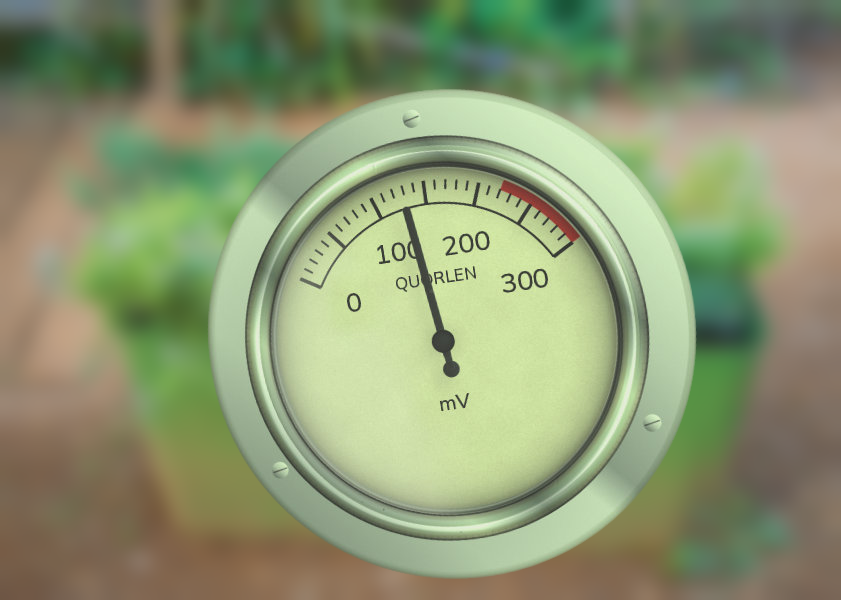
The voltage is 130mV
